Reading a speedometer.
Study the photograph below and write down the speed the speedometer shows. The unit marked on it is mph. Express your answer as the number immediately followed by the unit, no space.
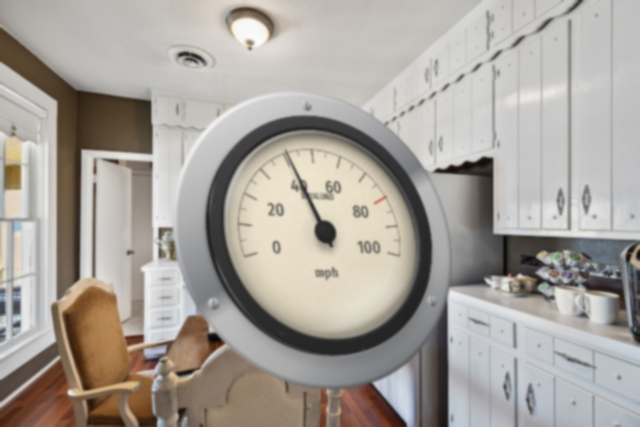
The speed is 40mph
